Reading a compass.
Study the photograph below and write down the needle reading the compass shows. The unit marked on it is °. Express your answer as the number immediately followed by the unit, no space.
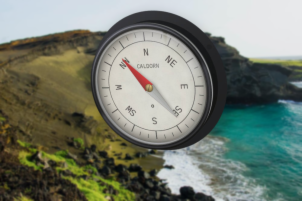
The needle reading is 320°
